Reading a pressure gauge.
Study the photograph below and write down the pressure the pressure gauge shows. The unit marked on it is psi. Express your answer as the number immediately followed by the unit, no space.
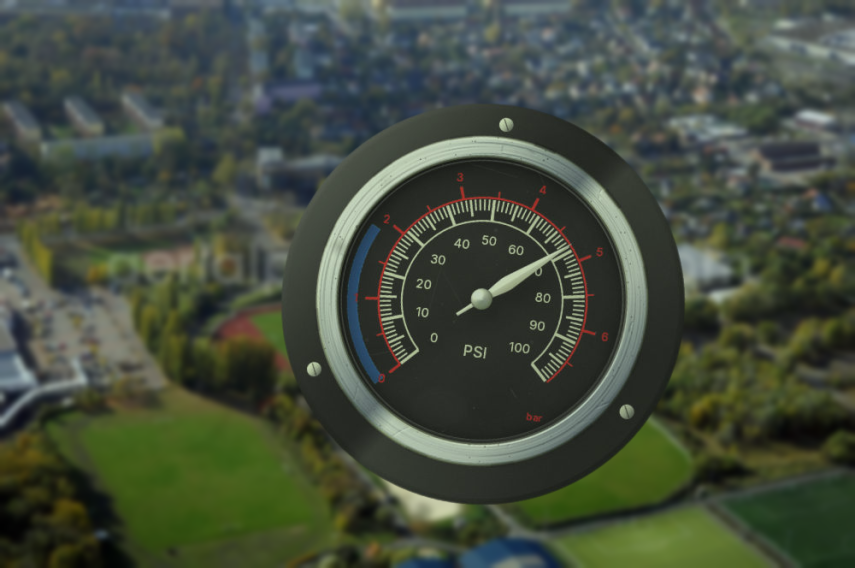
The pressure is 69psi
